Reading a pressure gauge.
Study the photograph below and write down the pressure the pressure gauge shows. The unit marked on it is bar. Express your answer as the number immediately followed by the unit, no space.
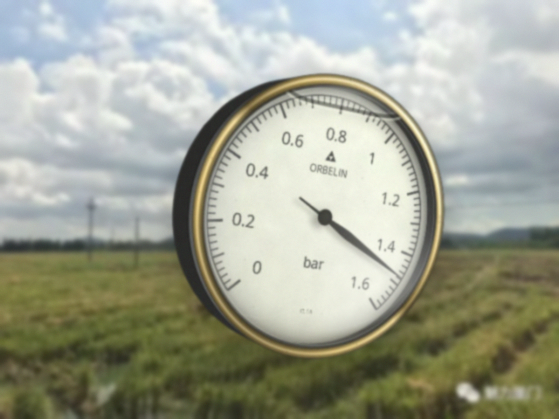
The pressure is 1.48bar
